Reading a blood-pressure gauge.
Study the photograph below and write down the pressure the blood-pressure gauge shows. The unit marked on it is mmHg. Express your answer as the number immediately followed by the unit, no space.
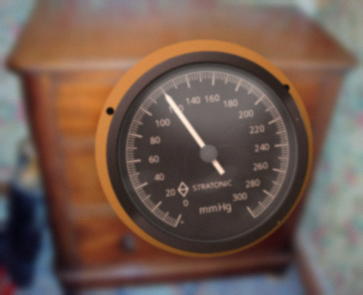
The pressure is 120mmHg
